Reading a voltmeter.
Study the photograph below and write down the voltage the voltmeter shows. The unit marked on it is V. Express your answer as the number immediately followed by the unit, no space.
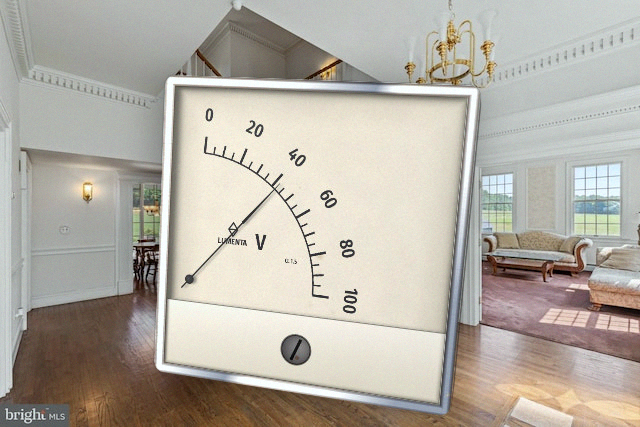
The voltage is 42.5V
